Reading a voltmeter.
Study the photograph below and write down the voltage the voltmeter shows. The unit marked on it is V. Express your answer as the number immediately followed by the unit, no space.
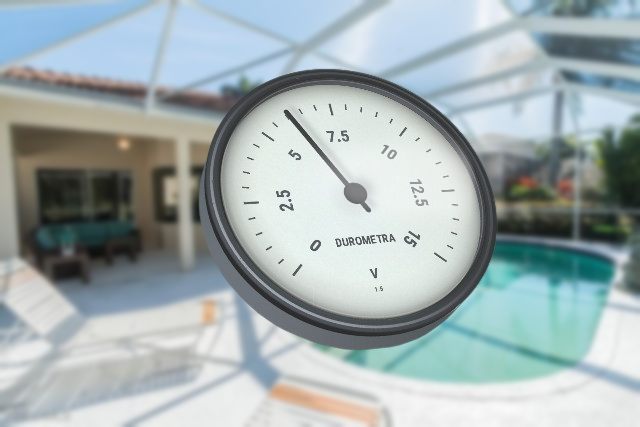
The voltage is 6V
